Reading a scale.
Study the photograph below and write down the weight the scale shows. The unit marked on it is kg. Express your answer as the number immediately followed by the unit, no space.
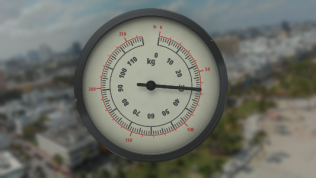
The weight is 30kg
